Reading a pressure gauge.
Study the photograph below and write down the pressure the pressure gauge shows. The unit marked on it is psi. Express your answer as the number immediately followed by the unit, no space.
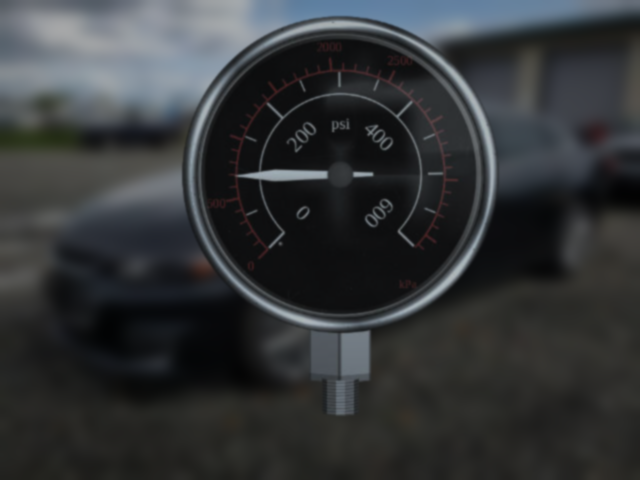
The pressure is 100psi
